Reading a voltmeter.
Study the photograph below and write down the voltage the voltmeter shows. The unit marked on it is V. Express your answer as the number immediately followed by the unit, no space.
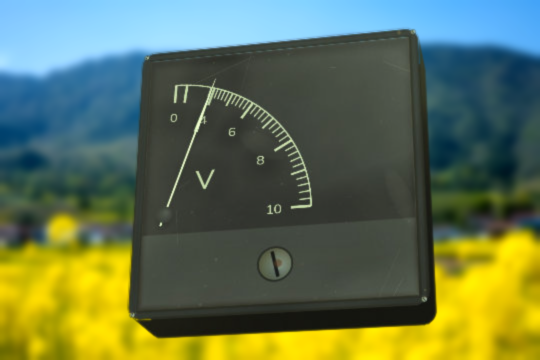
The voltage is 4V
